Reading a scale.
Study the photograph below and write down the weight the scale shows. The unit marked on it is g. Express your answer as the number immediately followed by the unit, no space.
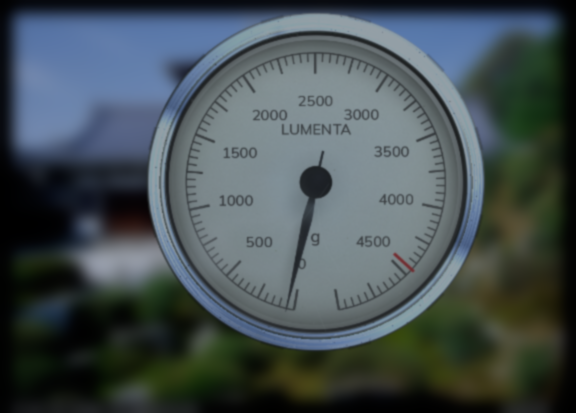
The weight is 50g
